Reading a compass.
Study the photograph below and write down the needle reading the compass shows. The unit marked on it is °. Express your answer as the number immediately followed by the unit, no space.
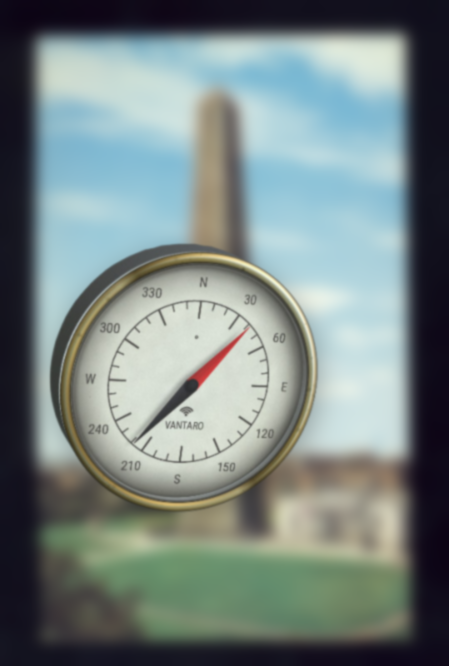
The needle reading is 40°
